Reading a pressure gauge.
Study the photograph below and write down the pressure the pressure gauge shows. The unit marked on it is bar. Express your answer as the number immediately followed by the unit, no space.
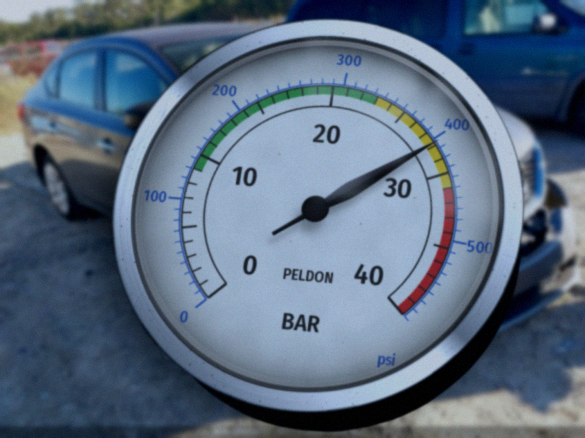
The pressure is 28bar
